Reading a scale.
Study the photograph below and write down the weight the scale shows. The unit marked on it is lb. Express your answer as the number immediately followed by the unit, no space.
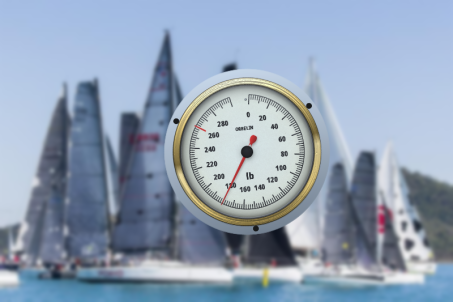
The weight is 180lb
